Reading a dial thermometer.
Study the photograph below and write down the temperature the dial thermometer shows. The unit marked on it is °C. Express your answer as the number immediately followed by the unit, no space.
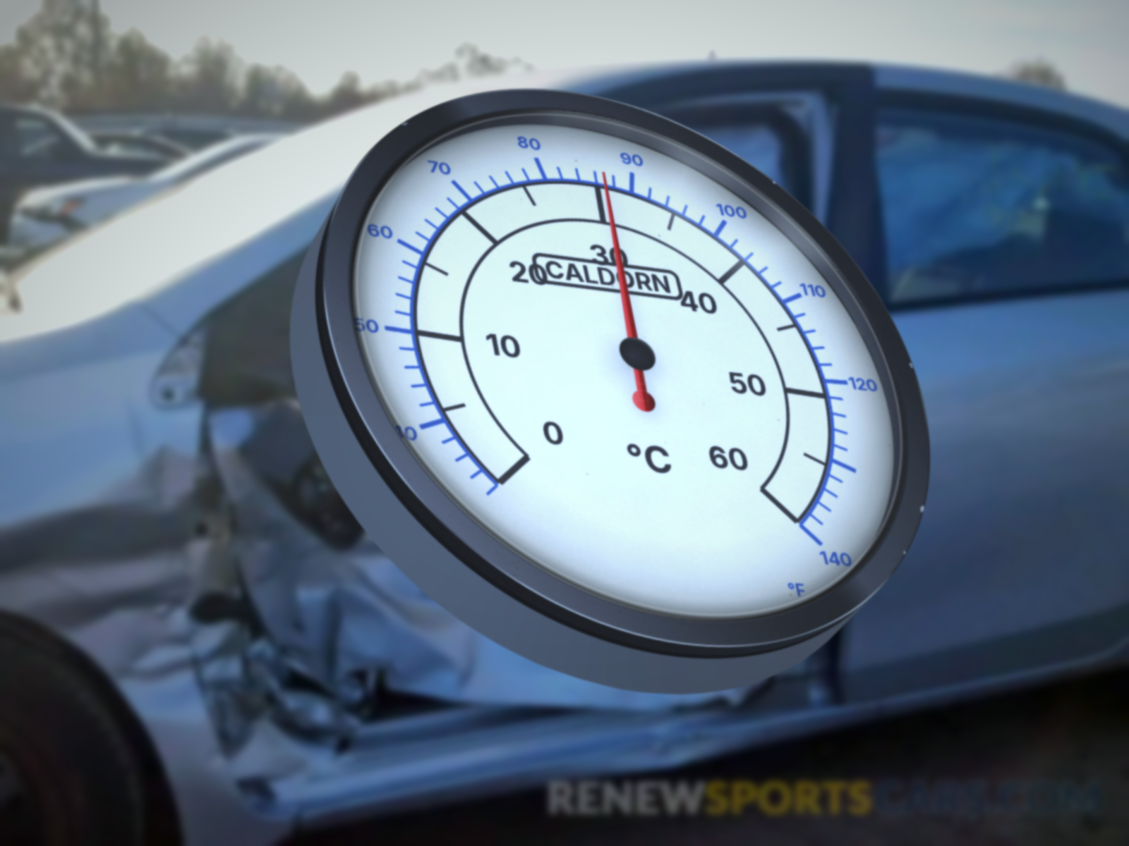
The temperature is 30°C
